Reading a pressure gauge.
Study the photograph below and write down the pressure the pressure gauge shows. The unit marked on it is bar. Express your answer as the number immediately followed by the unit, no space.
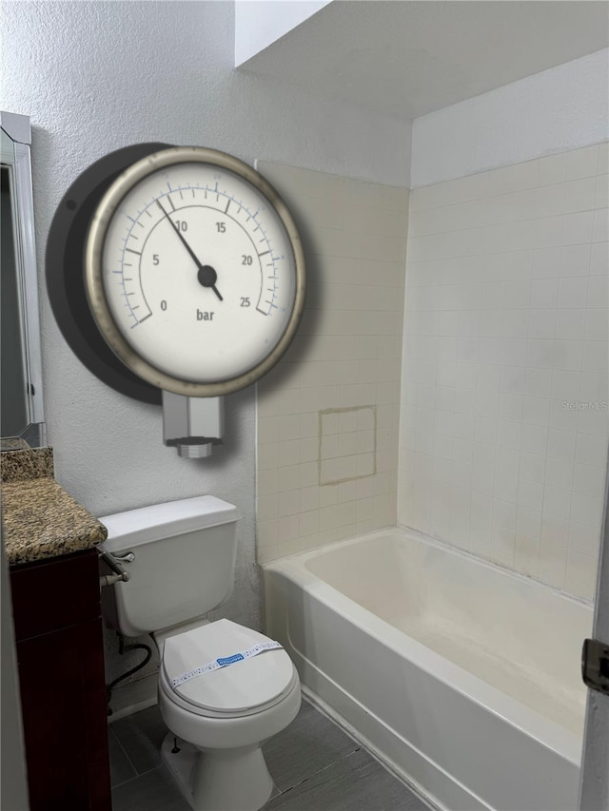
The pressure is 9bar
